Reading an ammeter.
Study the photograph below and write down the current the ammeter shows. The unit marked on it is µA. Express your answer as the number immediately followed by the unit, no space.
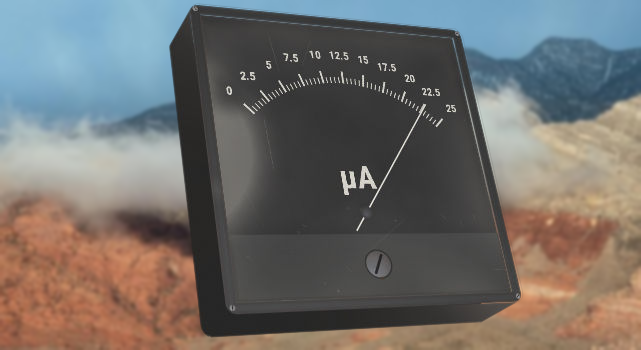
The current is 22.5µA
